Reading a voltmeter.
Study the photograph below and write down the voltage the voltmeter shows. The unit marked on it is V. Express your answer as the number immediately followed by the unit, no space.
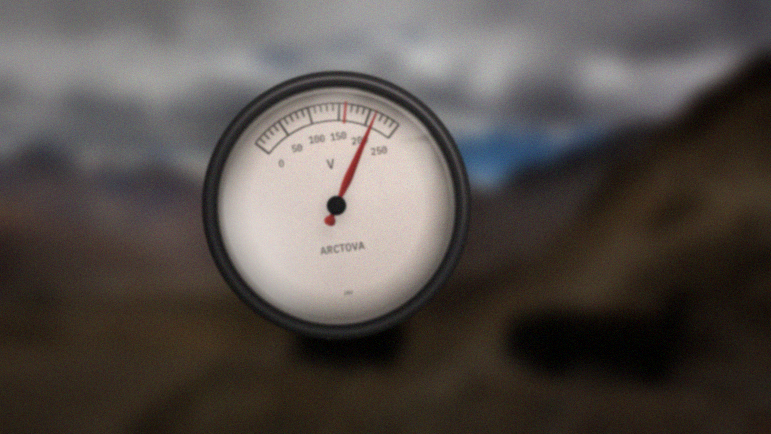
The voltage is 210V
